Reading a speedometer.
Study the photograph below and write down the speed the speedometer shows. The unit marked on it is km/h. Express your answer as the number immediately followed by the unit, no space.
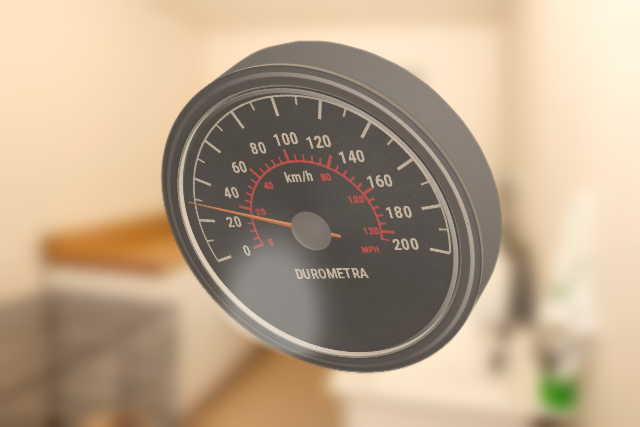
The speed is 30km/h
